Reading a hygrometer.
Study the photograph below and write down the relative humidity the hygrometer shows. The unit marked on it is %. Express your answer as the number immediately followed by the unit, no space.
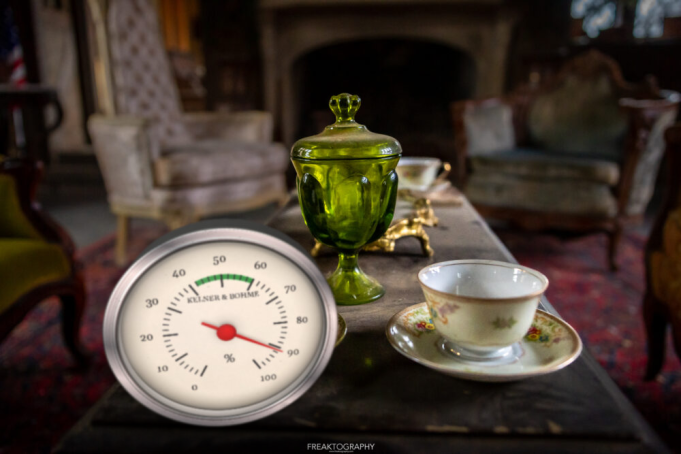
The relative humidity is 90%
